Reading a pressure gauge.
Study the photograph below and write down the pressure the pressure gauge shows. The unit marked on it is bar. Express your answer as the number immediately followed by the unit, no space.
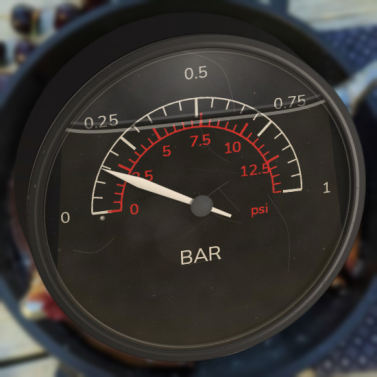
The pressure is 0.15bar
